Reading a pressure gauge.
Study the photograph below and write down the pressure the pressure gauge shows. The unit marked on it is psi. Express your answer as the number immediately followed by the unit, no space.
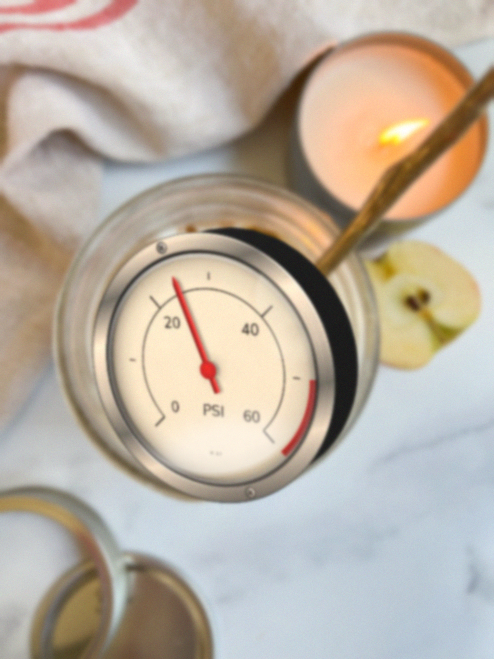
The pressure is 25psi
